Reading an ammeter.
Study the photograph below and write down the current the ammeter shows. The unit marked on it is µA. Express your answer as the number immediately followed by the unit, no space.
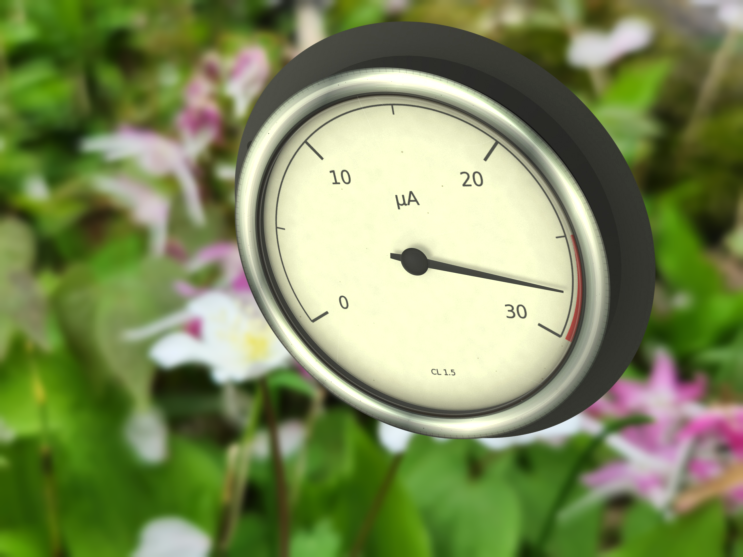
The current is 27.5µA
